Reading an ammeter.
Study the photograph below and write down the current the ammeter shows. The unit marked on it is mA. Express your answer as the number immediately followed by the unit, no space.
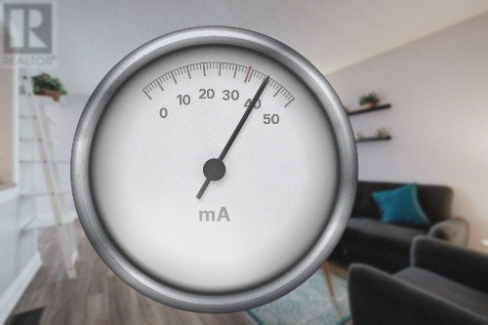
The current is 40mA
